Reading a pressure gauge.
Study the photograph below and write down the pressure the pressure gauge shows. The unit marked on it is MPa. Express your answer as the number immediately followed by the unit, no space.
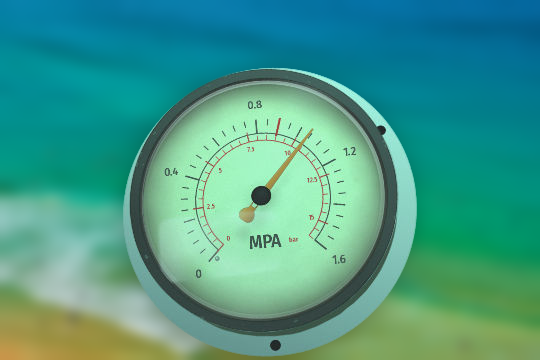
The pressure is 1.05MPa
